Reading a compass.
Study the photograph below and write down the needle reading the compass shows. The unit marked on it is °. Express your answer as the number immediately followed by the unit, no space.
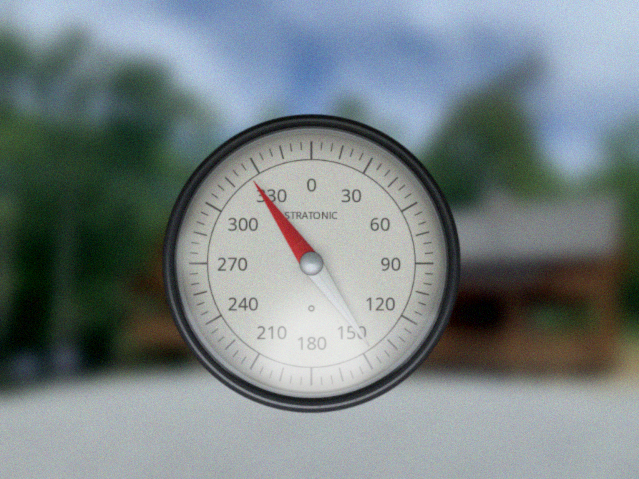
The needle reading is 325°
